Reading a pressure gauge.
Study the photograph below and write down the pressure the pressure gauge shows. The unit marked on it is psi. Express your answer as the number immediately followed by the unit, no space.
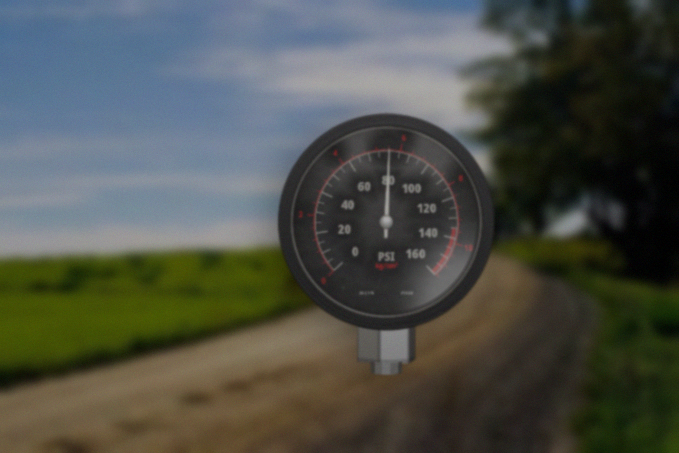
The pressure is 80psi
